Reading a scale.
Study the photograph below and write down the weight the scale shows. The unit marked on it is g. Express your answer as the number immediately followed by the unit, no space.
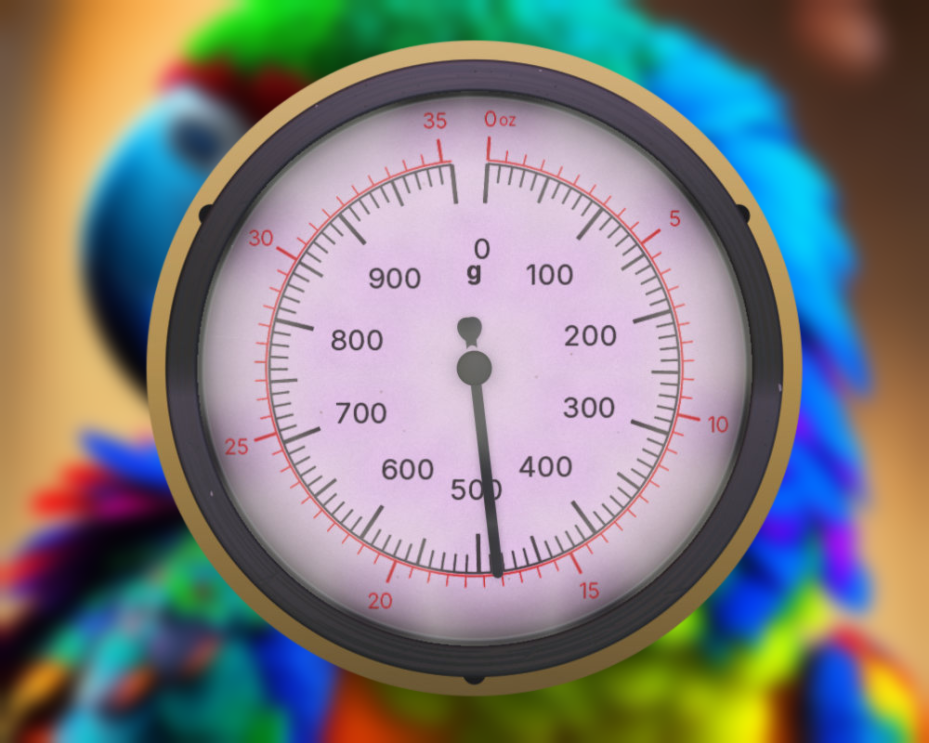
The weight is 485g
